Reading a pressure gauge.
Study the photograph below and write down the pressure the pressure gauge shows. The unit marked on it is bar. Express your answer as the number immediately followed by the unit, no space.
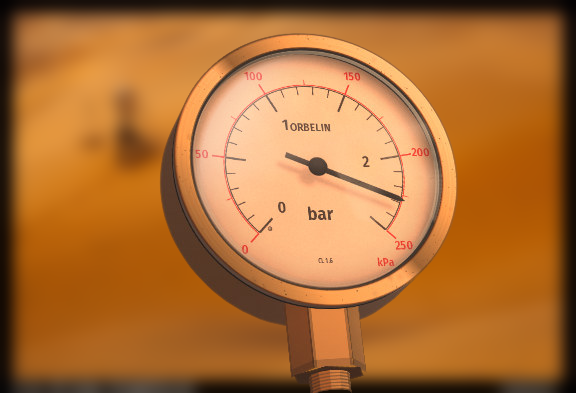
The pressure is 2.3bar
